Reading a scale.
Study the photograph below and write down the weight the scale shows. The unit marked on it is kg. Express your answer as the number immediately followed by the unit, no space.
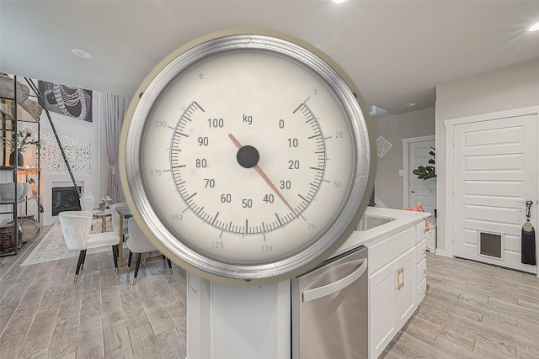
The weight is 35kg
